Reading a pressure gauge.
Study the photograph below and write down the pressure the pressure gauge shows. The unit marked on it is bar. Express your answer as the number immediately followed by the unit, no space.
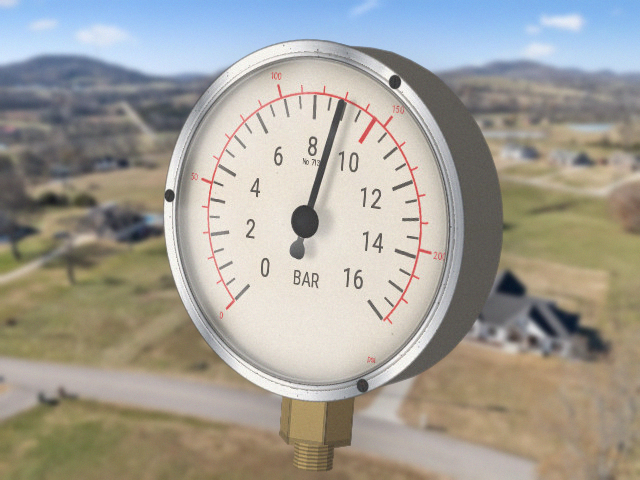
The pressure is 9bar
